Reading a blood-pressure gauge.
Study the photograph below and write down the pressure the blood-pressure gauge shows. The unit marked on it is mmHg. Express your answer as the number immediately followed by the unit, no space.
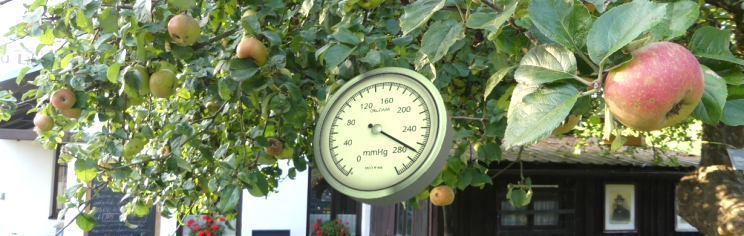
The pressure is 270mmHg
